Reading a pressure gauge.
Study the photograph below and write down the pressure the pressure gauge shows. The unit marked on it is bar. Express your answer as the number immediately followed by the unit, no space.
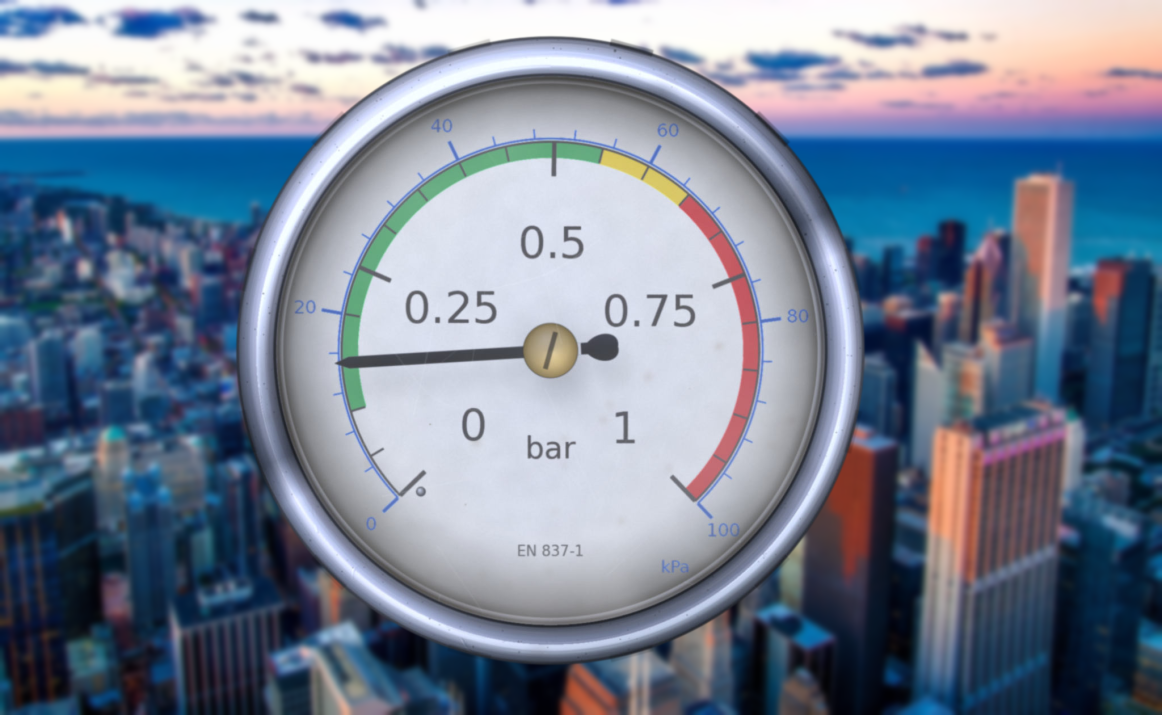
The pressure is 0.15bar
